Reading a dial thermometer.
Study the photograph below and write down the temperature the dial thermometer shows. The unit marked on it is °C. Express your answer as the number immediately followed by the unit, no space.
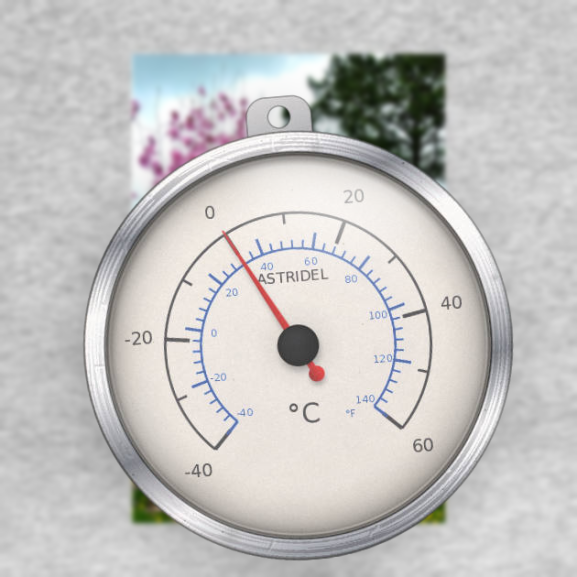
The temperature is 0°C
